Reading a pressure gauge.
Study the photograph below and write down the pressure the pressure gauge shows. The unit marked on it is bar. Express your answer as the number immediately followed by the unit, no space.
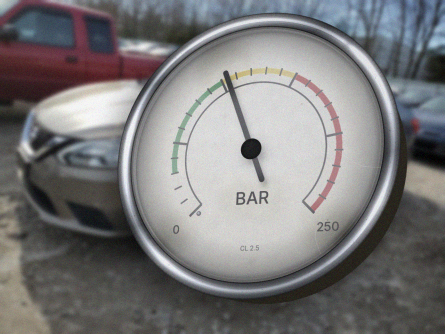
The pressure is 105bar
